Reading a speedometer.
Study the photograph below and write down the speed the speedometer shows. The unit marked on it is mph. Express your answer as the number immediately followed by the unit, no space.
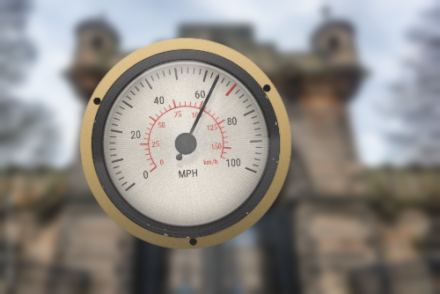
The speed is 64mph
